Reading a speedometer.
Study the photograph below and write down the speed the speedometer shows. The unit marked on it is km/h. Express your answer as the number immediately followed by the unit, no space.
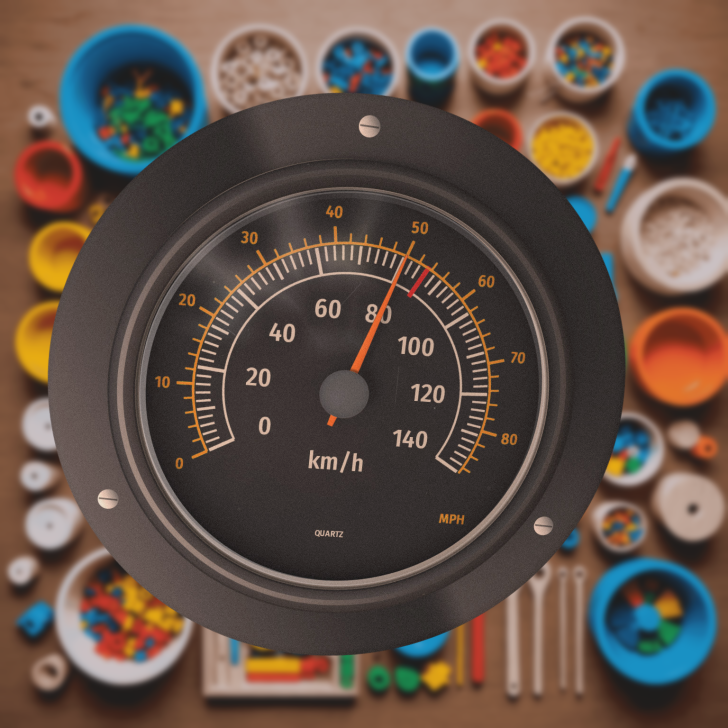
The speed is 80km/h
